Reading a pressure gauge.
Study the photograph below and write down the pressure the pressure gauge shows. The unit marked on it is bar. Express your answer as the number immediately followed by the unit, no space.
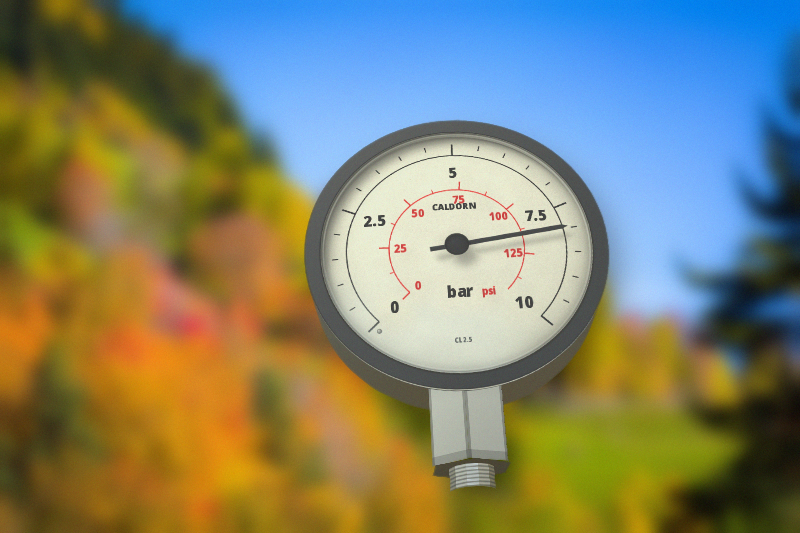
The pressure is 8bar
